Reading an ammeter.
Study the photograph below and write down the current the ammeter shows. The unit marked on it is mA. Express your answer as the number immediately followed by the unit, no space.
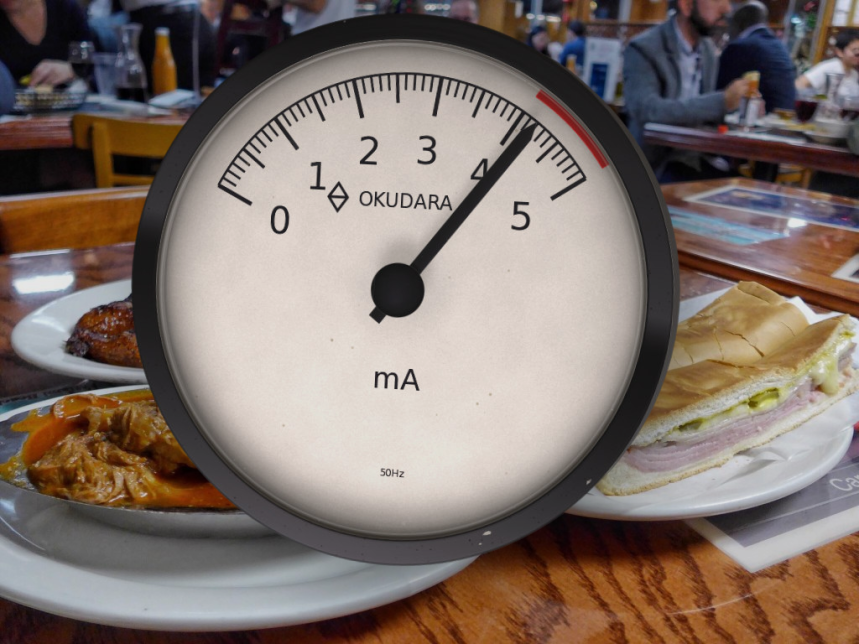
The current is 4.2mA
